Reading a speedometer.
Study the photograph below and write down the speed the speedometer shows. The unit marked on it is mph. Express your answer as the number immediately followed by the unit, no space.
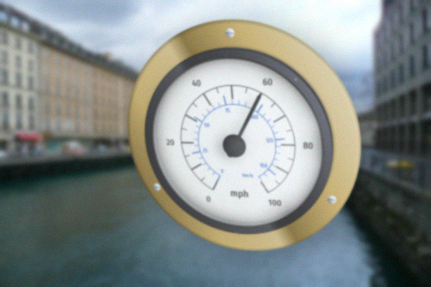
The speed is 60mph
